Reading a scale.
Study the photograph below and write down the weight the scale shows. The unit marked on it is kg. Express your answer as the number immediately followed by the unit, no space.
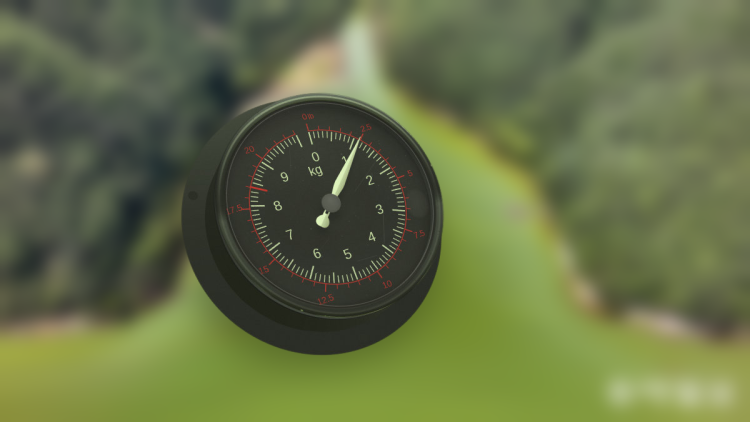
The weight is 1.1kg
